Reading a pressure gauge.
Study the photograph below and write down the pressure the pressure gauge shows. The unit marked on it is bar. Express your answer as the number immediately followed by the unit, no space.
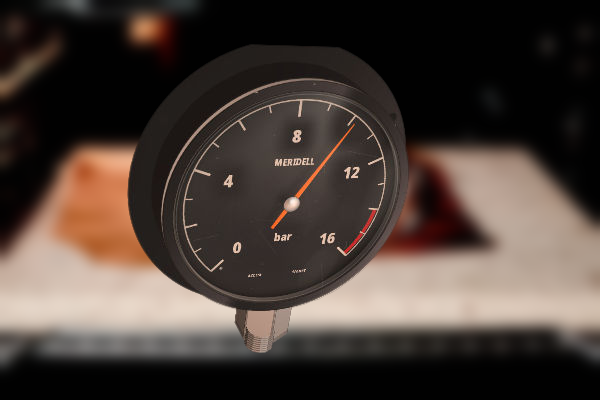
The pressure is 10bar
